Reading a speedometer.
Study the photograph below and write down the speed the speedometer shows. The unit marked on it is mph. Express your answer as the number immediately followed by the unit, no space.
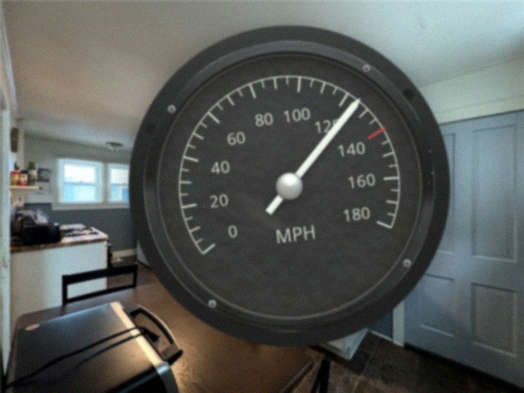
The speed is 125mph
